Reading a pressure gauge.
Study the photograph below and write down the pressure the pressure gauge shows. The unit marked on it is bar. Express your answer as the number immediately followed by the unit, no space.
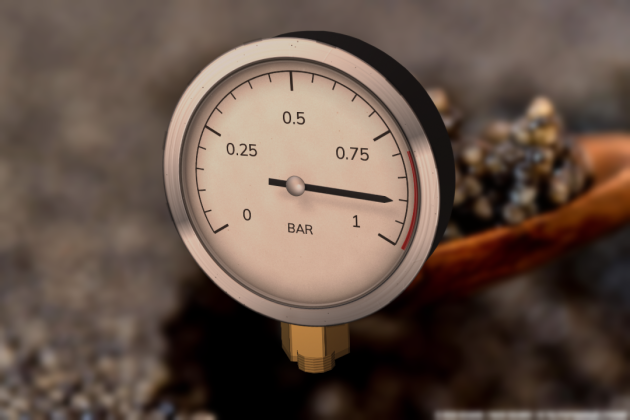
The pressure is 0.9bar
